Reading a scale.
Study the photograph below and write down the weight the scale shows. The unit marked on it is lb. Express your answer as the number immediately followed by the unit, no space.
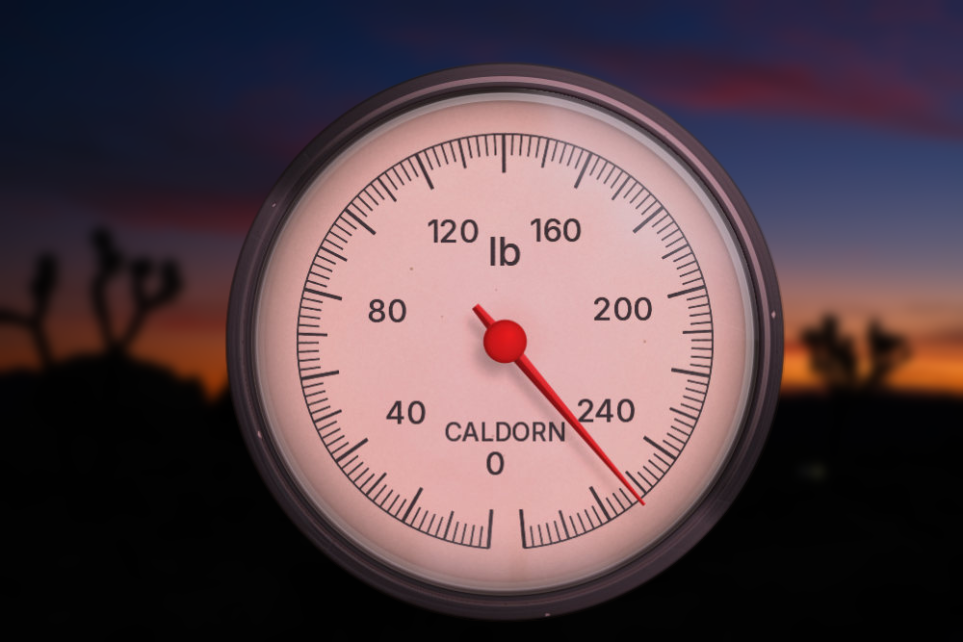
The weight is 252lb
